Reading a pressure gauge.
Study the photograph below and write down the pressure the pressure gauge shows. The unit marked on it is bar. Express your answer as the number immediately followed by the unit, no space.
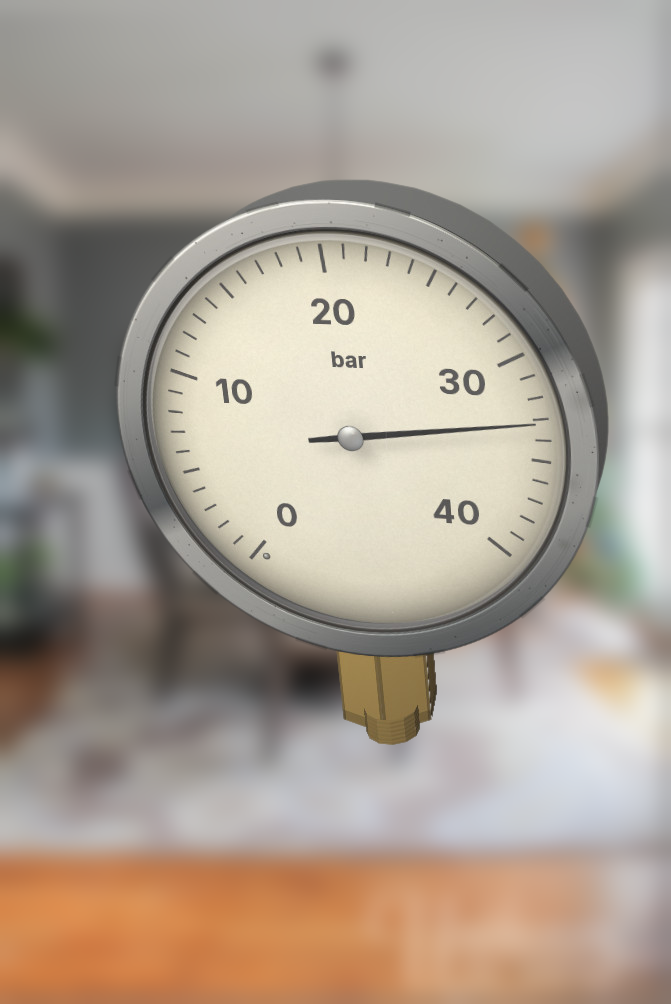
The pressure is 33bar
